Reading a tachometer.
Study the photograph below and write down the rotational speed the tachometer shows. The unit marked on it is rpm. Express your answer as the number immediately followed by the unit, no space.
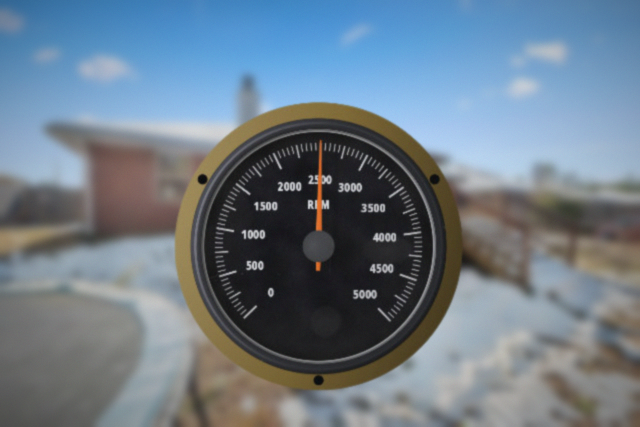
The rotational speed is 2500rpm
